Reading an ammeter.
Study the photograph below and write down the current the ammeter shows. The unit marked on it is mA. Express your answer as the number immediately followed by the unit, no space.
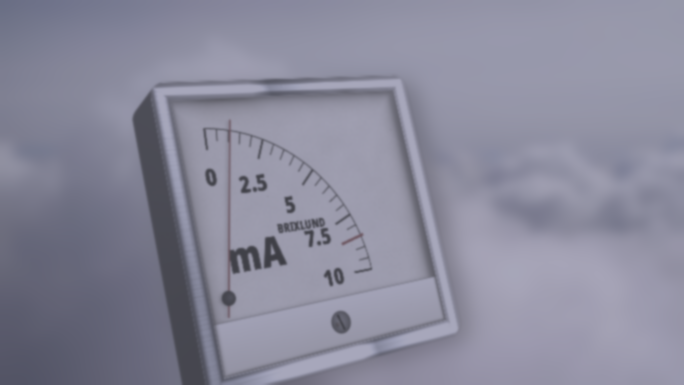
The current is 1mA
